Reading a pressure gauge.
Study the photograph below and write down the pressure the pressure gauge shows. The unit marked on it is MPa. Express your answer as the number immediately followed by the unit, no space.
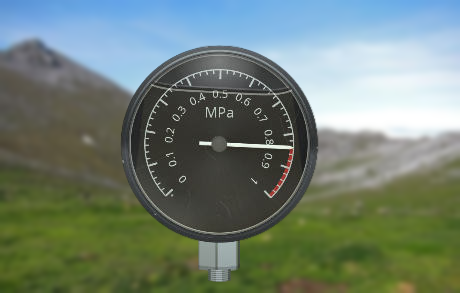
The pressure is 0.84MPa
